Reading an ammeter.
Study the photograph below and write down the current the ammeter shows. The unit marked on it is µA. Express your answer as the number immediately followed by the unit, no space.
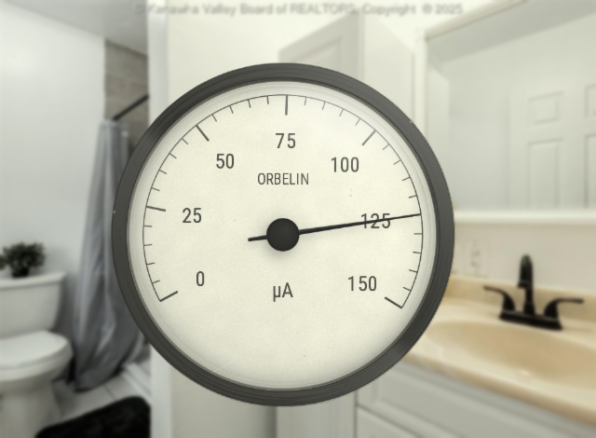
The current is 125µA
